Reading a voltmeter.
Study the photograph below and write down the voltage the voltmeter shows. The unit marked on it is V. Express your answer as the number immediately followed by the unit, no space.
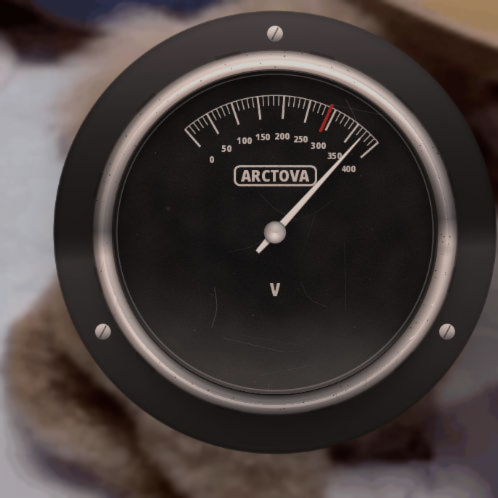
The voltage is 370V
